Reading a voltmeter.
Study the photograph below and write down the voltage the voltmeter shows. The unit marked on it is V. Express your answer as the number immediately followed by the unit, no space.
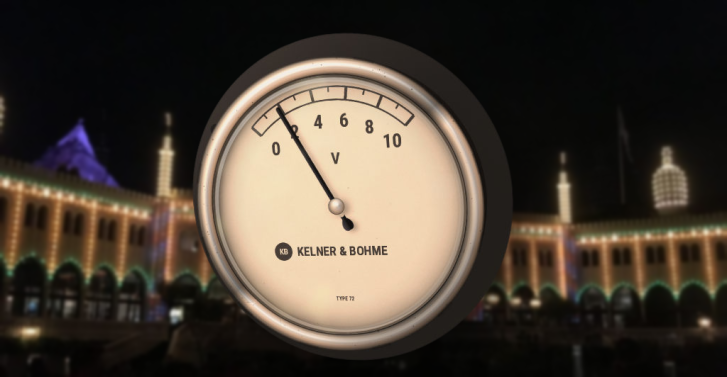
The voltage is 2V
